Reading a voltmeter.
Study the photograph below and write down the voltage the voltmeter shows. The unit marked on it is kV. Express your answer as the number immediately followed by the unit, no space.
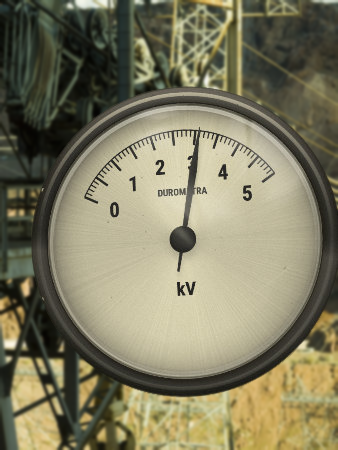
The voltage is 3.1kV
